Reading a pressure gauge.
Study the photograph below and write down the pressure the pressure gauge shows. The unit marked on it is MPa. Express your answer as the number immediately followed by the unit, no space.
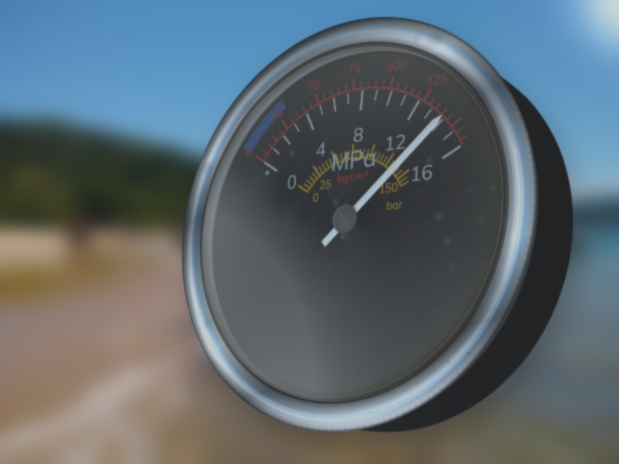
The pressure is 14MPa
